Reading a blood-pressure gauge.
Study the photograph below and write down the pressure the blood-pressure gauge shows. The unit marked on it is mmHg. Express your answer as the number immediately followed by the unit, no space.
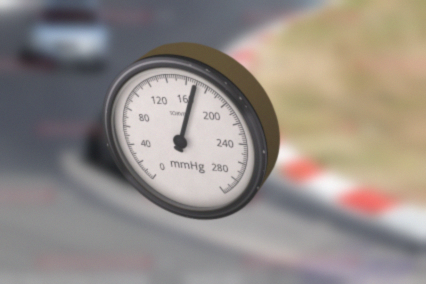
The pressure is 170mmHg
